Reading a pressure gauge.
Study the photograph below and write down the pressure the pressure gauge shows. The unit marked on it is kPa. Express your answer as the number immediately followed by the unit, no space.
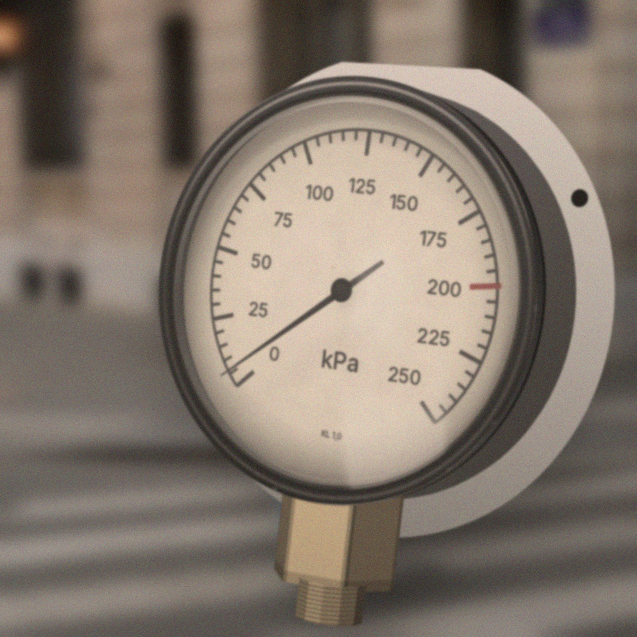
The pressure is 5kPa
